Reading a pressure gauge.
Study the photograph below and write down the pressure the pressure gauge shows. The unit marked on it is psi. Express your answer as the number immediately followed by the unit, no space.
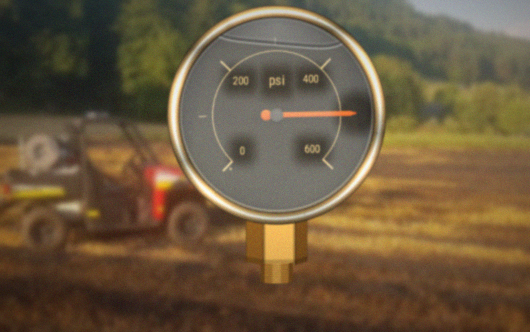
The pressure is 500psi
